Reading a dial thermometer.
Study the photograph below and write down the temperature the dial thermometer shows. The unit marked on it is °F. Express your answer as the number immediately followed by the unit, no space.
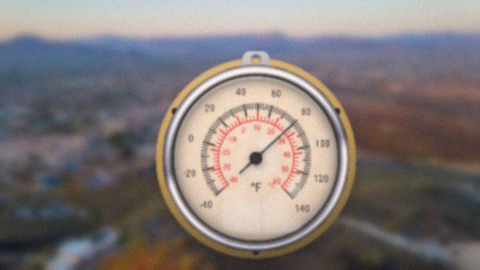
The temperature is 80°F
